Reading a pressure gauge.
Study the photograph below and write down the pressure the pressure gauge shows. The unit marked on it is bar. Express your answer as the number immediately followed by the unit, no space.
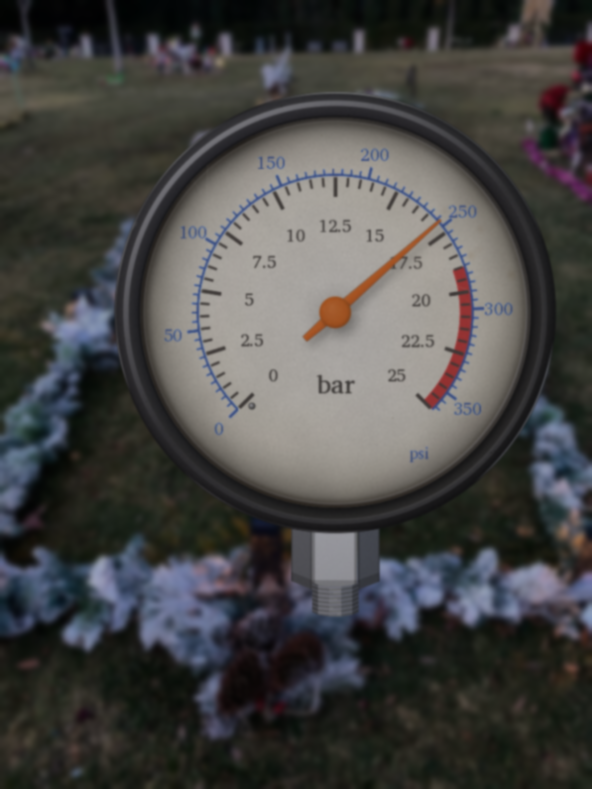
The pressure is 17bar
